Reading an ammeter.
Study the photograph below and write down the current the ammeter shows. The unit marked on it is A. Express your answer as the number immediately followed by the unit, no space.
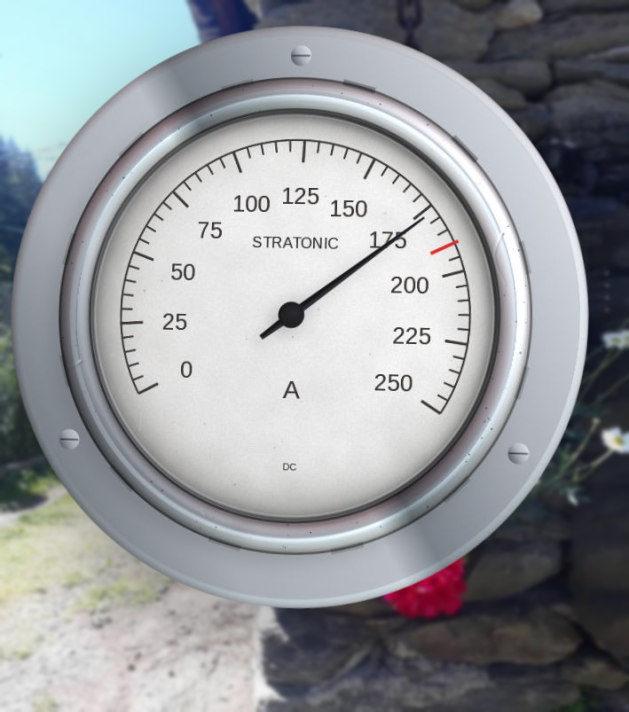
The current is 177.5A
